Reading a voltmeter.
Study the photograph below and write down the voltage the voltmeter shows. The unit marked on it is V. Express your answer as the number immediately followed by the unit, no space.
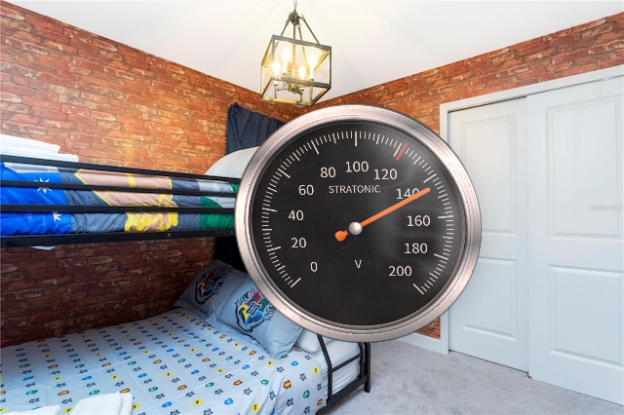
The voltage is 144V
